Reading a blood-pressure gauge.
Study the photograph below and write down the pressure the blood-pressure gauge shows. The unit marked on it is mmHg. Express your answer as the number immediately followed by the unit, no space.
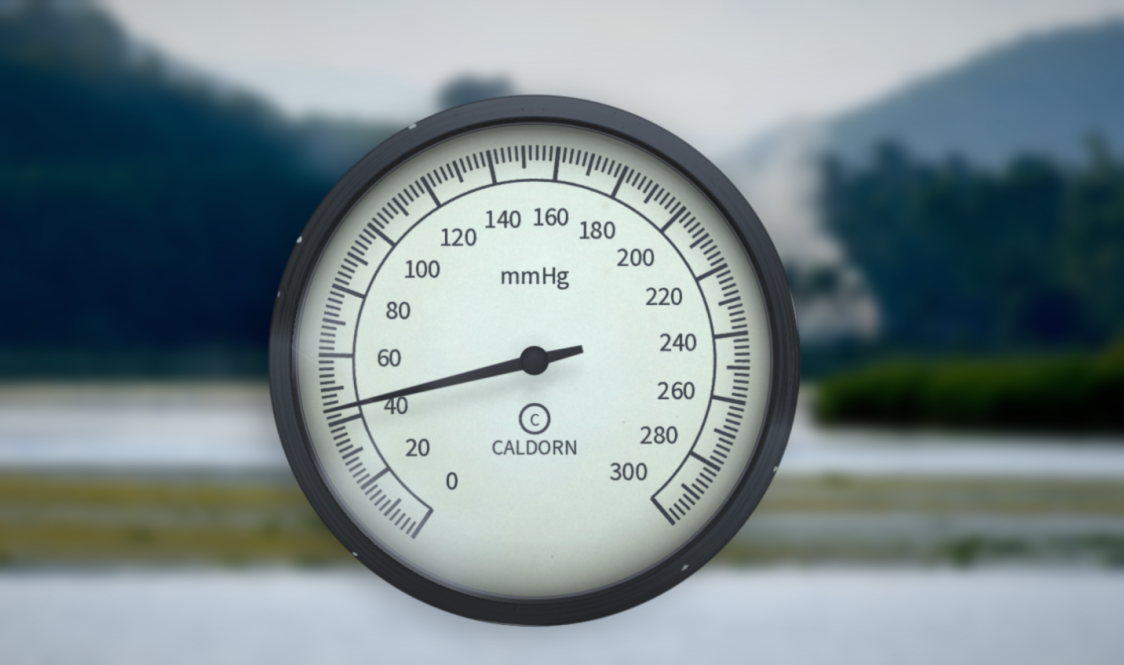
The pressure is 44mmHg
